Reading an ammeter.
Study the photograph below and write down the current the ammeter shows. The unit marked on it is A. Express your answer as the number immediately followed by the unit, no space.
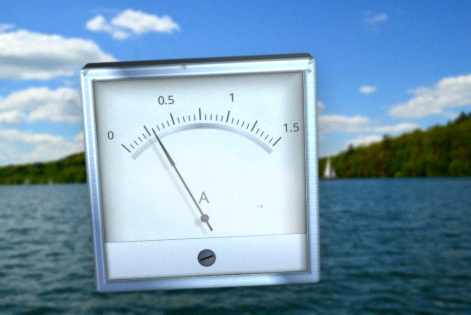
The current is 0.3A
